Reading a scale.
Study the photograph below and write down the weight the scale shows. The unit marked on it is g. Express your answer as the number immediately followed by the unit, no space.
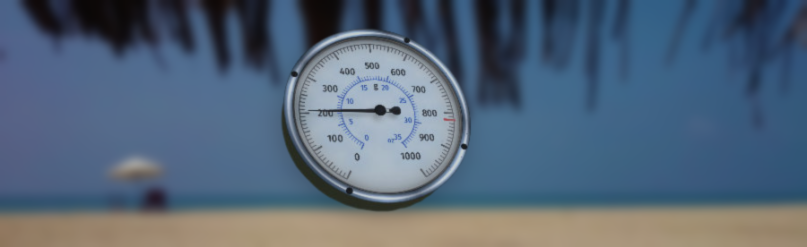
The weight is 200g
